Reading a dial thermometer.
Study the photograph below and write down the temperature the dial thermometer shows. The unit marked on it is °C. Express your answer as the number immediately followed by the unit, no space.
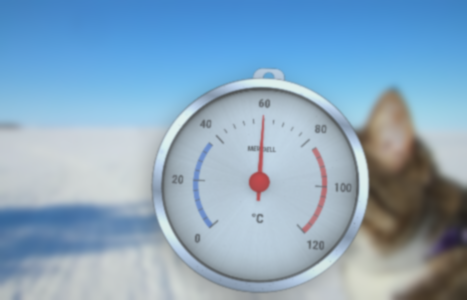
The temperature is 60°C
